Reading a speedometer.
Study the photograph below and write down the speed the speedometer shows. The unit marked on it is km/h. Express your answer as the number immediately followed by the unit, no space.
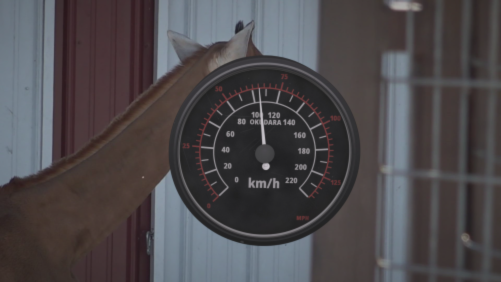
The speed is 105km/h
